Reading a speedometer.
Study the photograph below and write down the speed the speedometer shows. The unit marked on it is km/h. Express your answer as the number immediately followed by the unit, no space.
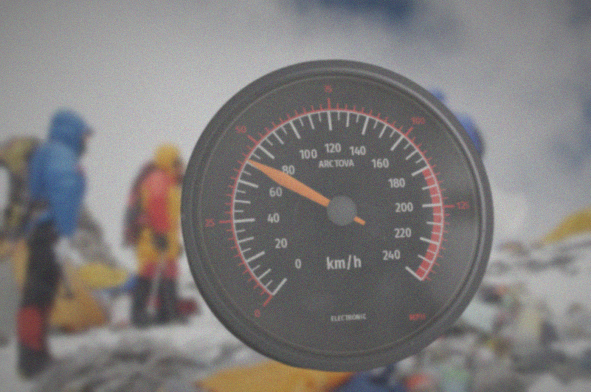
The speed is 70km/h
